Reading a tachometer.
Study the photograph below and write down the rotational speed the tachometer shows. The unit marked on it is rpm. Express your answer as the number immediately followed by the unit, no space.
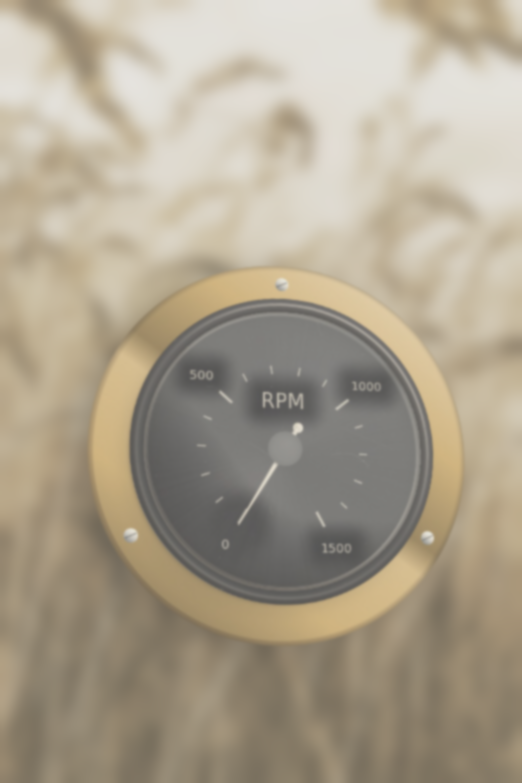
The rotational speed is 0rpm
